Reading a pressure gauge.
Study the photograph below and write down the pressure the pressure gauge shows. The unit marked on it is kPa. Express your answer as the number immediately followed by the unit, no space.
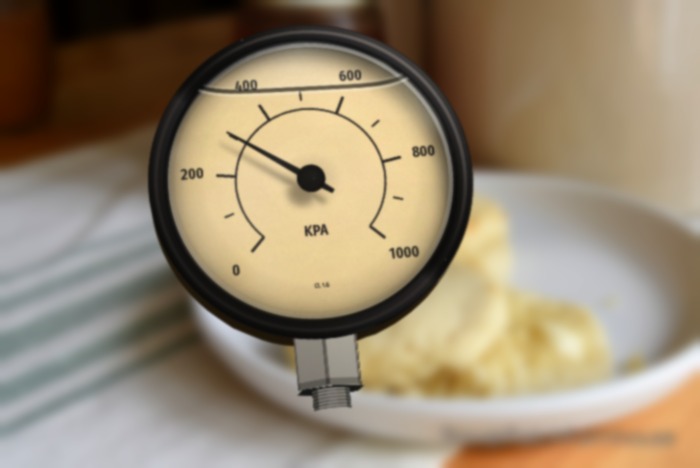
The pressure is 300kPa
